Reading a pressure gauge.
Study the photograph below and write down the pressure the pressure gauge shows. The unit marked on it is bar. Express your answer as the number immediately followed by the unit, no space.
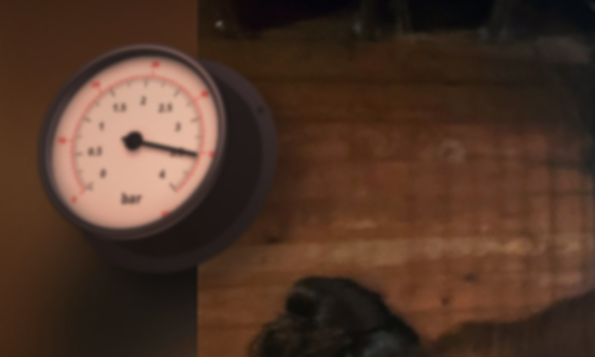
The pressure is 3.5bar
